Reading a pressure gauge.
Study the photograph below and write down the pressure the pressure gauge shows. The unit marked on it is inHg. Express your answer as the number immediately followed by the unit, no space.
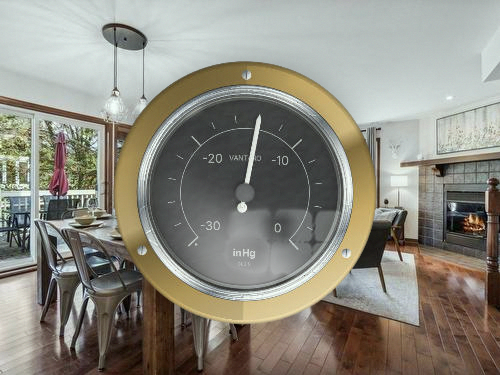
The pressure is -14inHg
